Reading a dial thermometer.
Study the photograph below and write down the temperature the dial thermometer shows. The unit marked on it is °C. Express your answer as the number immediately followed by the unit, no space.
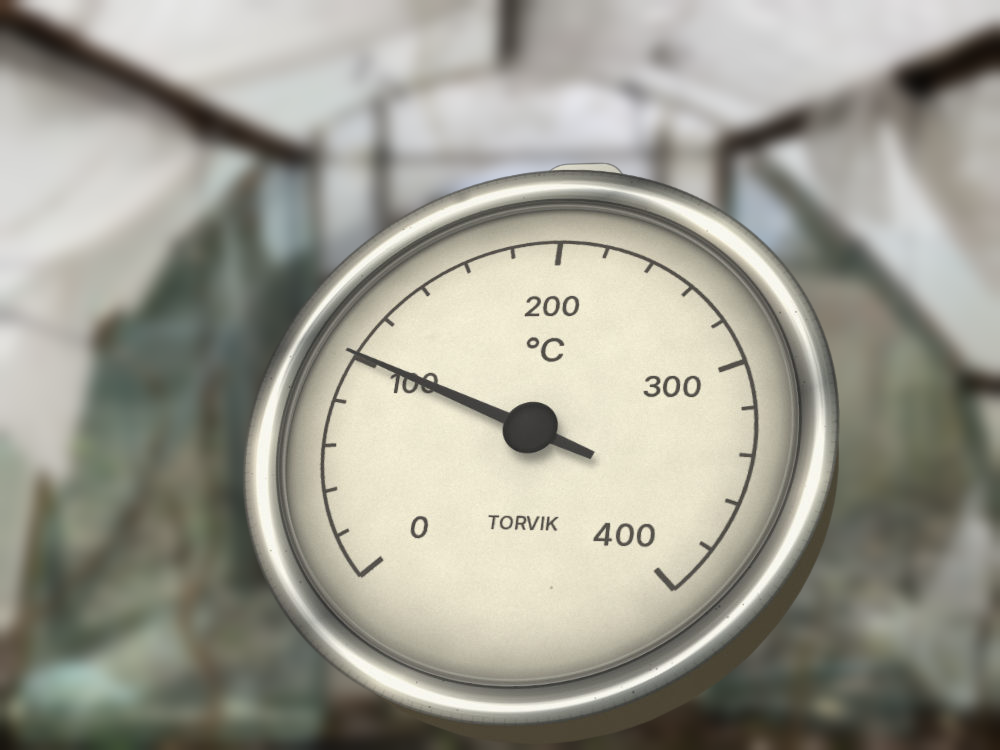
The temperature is 100°C
